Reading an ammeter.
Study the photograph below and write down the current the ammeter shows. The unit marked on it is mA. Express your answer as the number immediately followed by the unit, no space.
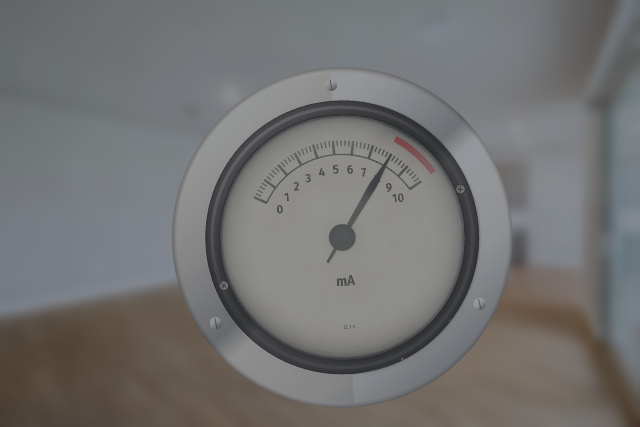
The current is 8mA
